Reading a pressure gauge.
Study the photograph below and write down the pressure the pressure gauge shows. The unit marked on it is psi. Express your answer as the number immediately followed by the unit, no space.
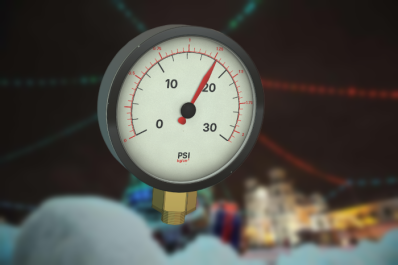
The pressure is 18psi
